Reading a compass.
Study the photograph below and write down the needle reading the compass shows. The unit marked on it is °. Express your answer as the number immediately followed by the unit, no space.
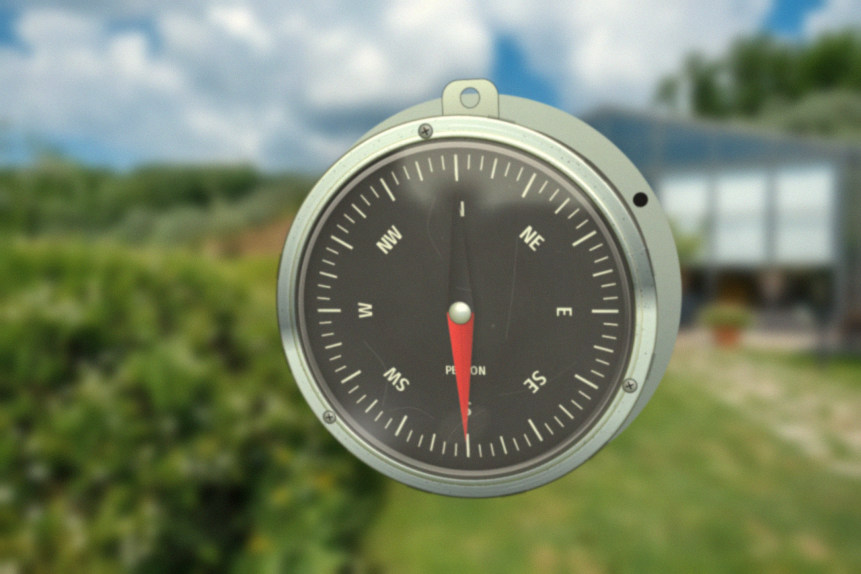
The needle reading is 180°
